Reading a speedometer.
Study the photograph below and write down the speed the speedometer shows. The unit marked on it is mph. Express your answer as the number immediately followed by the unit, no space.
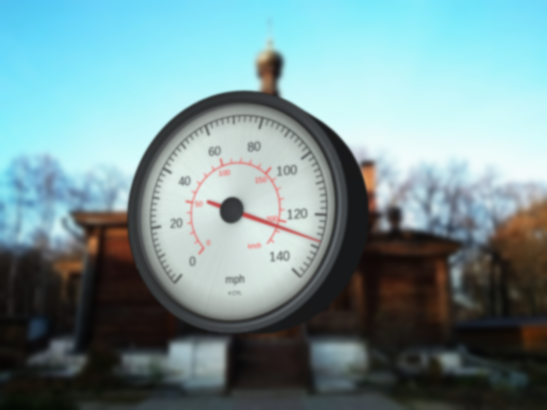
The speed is 128mph
